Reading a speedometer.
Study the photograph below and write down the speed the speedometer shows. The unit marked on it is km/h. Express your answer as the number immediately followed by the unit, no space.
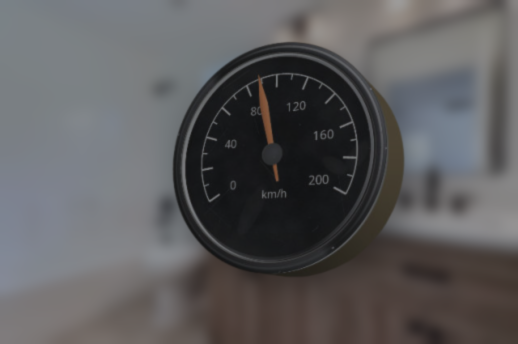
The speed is 90km/h
